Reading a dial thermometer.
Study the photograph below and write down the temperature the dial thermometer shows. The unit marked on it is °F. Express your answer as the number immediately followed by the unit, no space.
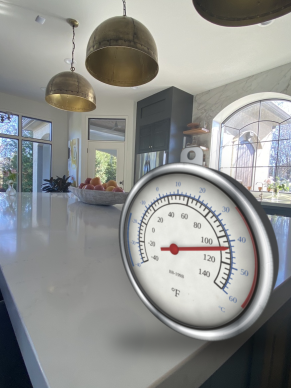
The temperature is 108°F
